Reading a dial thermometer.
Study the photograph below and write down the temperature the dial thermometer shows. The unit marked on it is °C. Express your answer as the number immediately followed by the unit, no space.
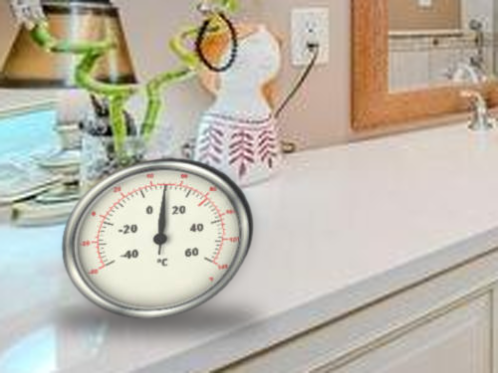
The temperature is 10°C
